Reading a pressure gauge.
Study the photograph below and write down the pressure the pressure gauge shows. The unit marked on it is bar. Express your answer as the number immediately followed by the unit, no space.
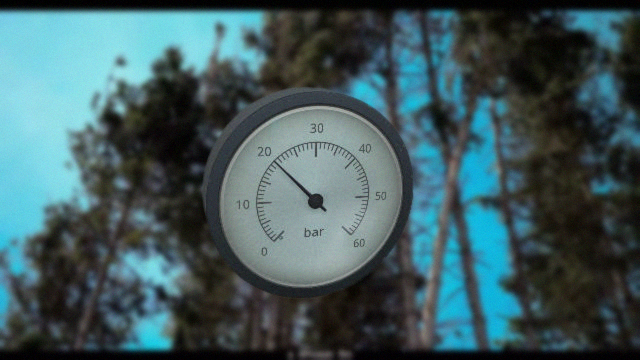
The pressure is 20bar
